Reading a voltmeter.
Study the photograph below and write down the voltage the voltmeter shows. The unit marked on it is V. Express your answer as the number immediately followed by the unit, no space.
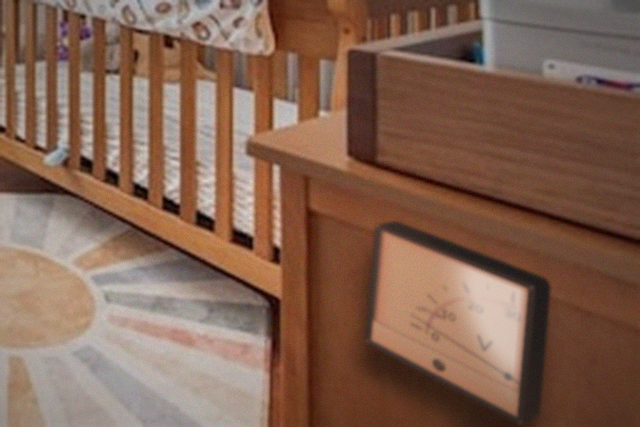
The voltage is 2.5V
